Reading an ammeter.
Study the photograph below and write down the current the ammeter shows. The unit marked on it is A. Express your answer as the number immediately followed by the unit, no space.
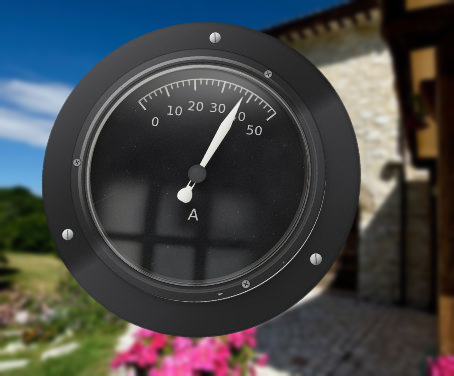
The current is 38A
